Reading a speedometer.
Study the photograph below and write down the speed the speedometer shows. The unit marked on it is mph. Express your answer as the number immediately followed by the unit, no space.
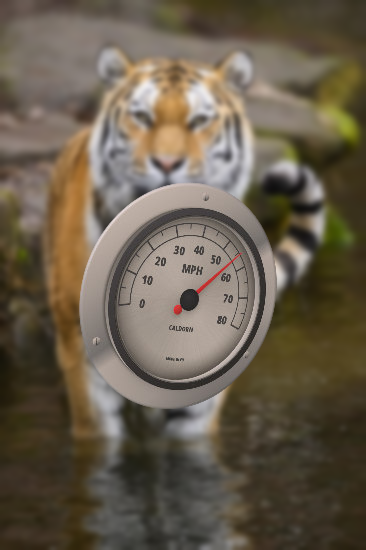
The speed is 55mph
